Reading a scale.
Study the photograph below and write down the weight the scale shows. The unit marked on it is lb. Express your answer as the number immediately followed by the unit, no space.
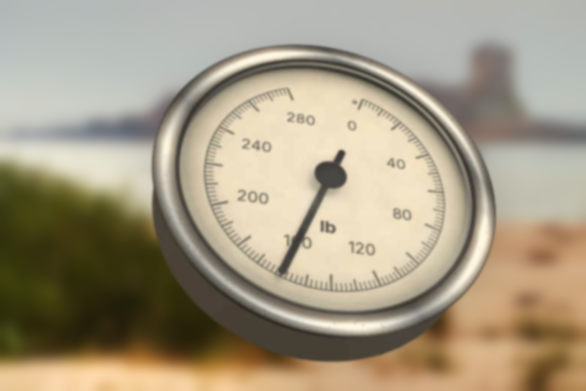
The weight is 160lb
